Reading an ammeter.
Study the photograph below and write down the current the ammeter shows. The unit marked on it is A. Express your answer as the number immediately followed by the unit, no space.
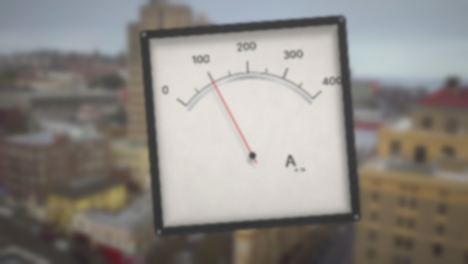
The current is 100A
